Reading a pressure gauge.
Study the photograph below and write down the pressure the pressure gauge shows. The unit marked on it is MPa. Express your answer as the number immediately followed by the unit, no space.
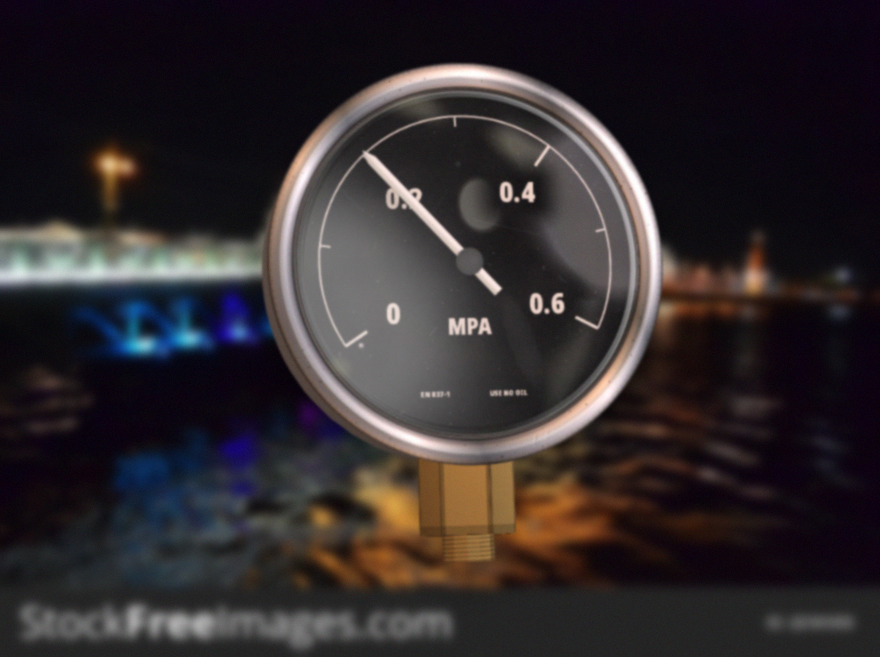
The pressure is 0.2MPa
